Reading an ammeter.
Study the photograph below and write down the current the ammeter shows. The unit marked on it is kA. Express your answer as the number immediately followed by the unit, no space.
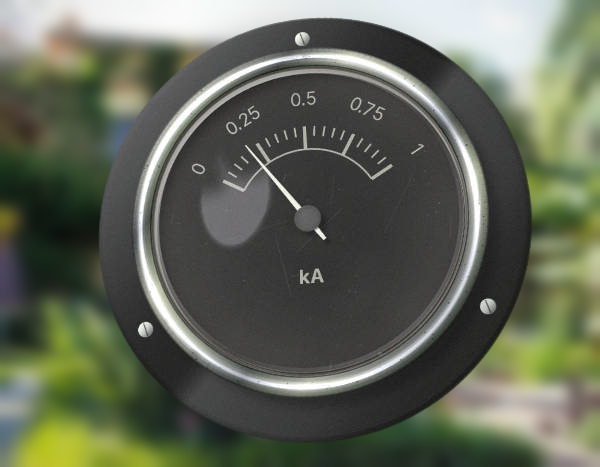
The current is 0.2kA
